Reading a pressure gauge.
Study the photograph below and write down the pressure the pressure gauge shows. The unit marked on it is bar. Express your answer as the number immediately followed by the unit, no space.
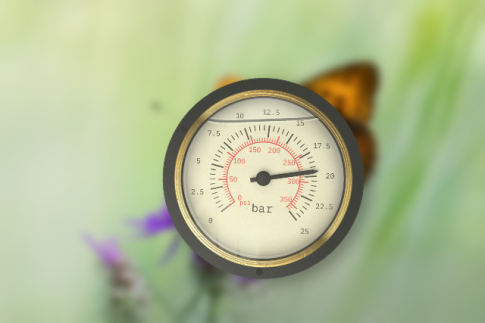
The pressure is 19.5bar
